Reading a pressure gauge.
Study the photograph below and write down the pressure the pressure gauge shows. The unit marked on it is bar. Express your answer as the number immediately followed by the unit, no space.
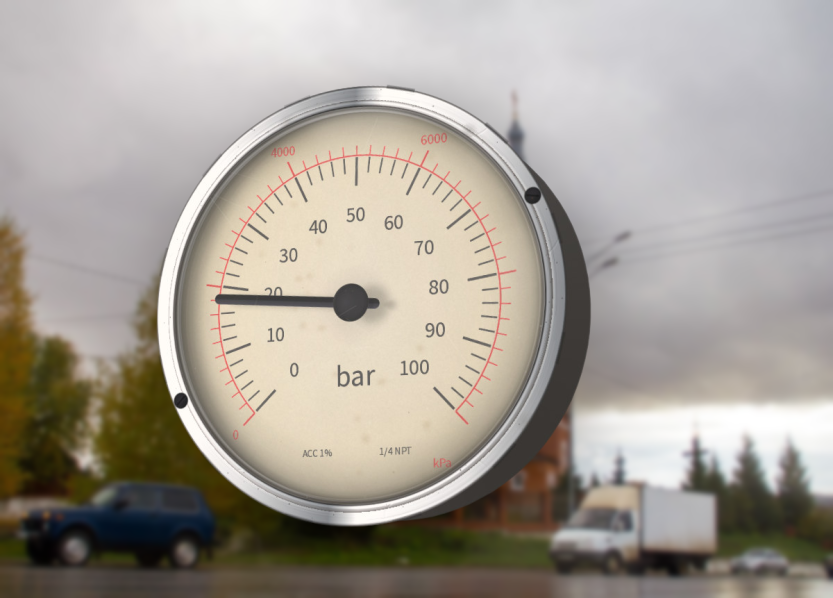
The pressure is 18bar
